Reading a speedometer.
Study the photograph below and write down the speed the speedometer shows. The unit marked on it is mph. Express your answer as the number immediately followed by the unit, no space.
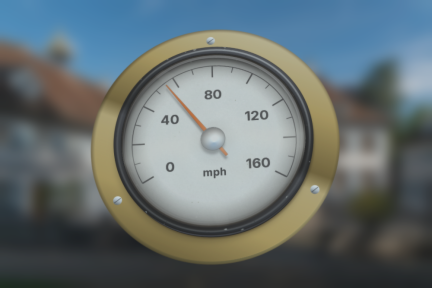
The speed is 55mph
